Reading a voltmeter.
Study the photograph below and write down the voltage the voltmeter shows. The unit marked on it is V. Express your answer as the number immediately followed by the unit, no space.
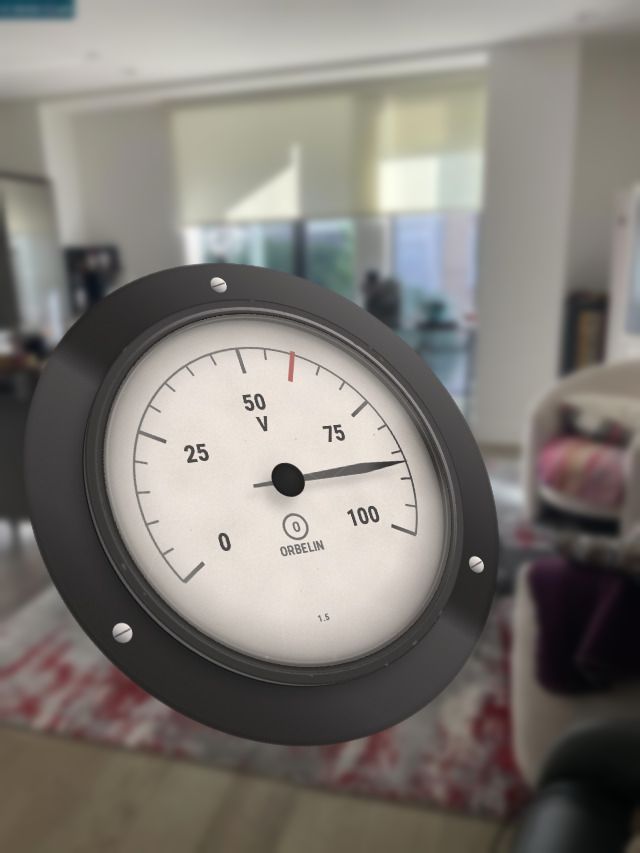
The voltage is 87.5V
